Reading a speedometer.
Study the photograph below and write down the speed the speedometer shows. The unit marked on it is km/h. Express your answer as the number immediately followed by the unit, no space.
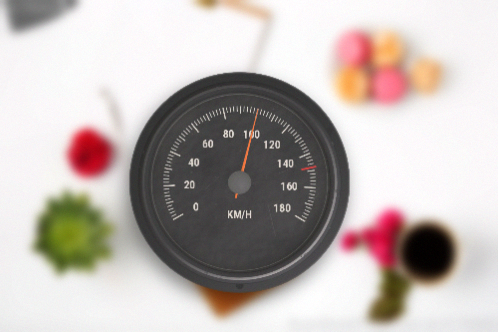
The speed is 100km/h
